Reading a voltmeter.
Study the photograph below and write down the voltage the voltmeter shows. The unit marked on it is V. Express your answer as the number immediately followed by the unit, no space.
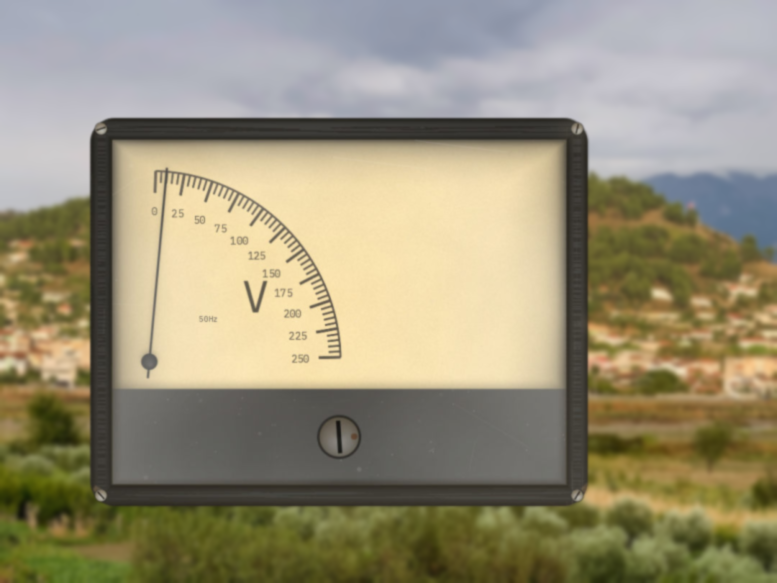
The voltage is 10V
